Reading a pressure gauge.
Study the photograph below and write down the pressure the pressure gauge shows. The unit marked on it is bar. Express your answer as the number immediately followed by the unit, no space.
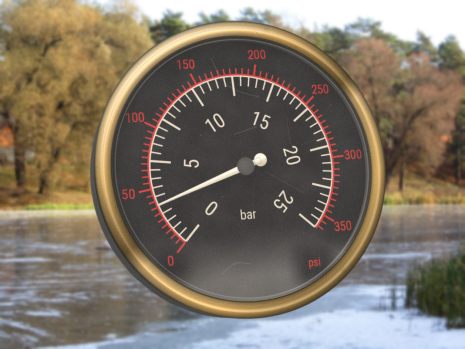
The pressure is 2.5bar
